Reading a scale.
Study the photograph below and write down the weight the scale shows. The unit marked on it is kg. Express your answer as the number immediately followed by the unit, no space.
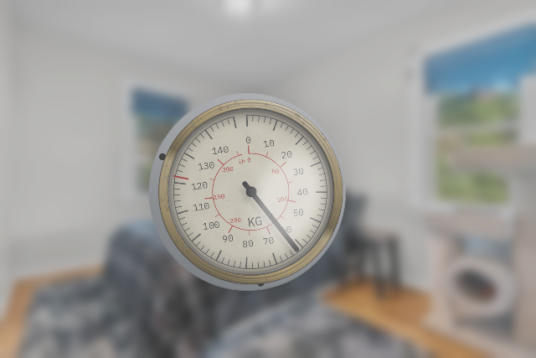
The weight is 62kg
